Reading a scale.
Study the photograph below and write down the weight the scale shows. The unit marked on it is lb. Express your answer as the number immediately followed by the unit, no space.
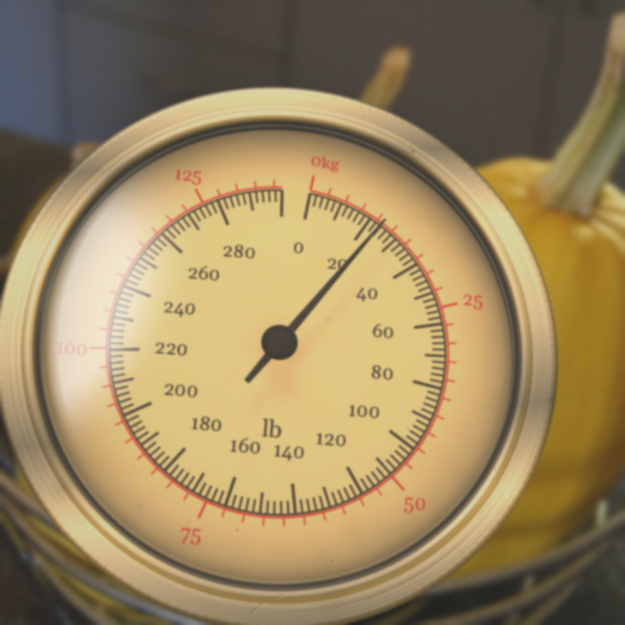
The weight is 24lb
